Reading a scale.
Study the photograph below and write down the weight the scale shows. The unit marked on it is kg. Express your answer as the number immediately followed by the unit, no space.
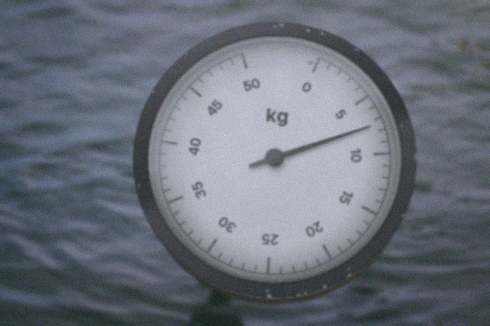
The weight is 7.5kg
